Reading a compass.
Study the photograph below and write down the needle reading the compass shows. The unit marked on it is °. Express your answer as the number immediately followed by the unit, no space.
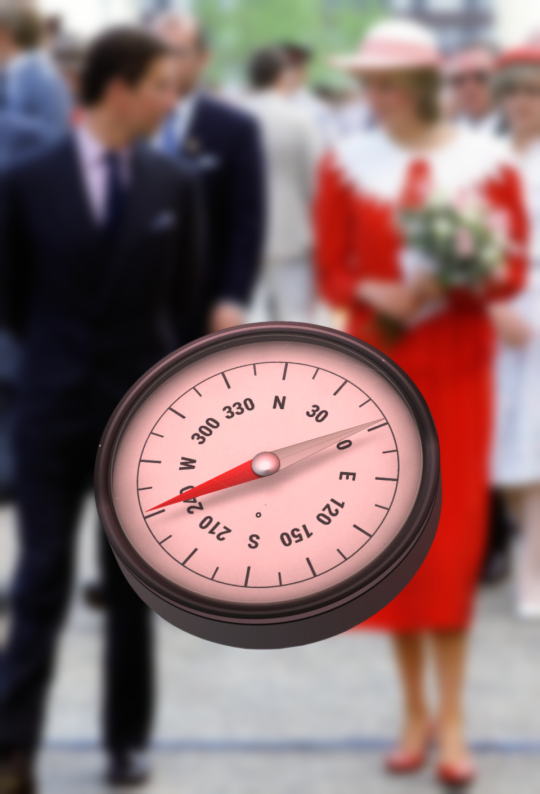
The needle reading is 240°
